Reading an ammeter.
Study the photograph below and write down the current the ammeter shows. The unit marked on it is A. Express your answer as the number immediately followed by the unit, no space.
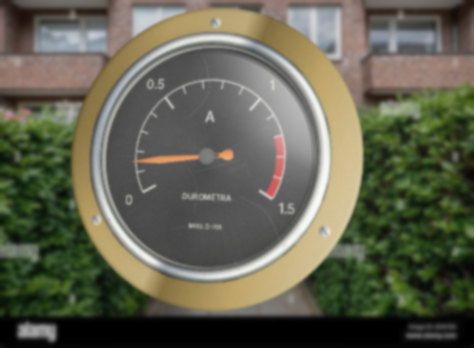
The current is 0.15A
